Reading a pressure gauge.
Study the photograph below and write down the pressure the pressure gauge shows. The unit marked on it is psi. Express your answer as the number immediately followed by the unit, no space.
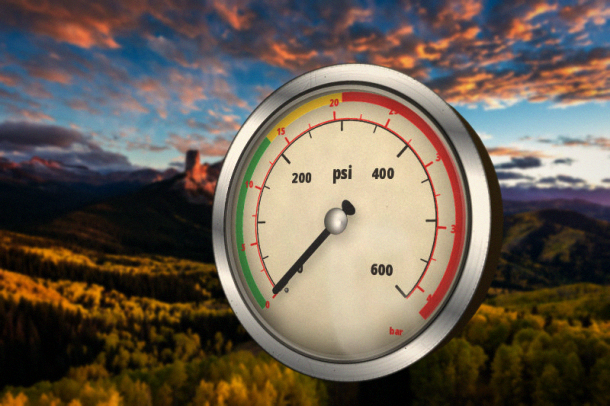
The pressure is 0psi
